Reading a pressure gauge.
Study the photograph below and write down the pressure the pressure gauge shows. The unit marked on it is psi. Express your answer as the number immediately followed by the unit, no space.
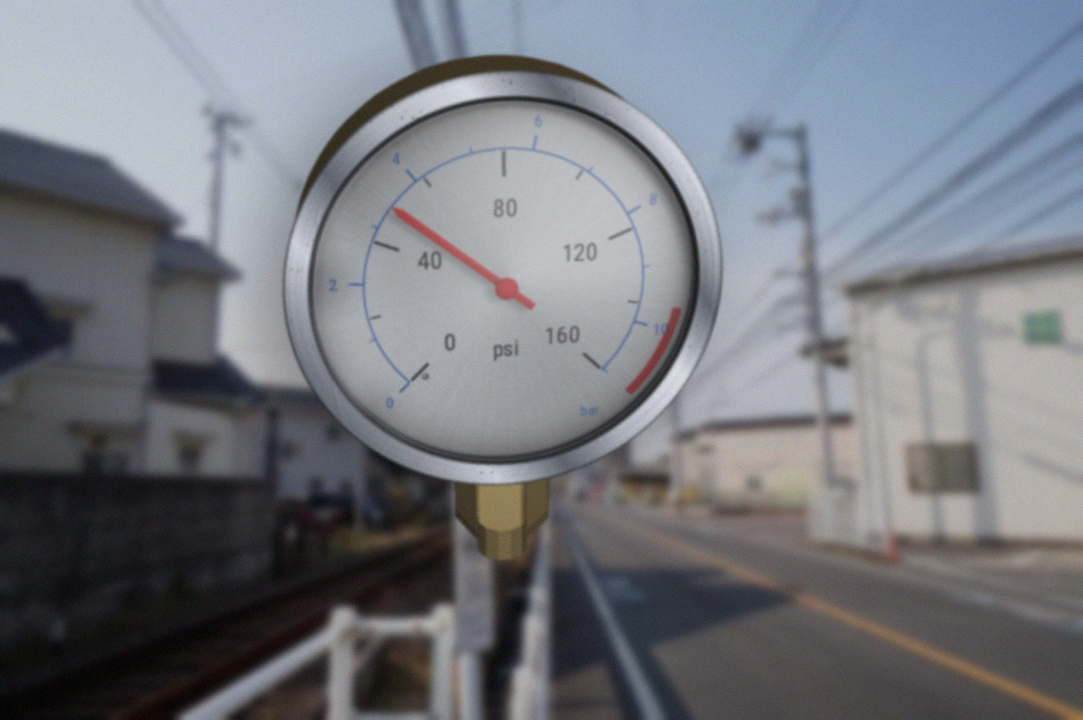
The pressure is 50psi
